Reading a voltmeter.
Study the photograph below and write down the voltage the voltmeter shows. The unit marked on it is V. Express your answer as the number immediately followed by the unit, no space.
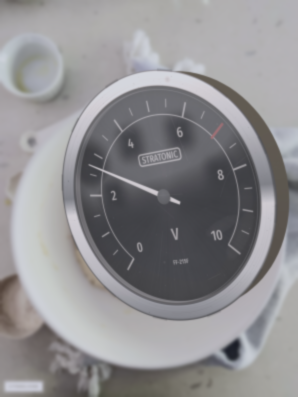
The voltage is 2.75V
